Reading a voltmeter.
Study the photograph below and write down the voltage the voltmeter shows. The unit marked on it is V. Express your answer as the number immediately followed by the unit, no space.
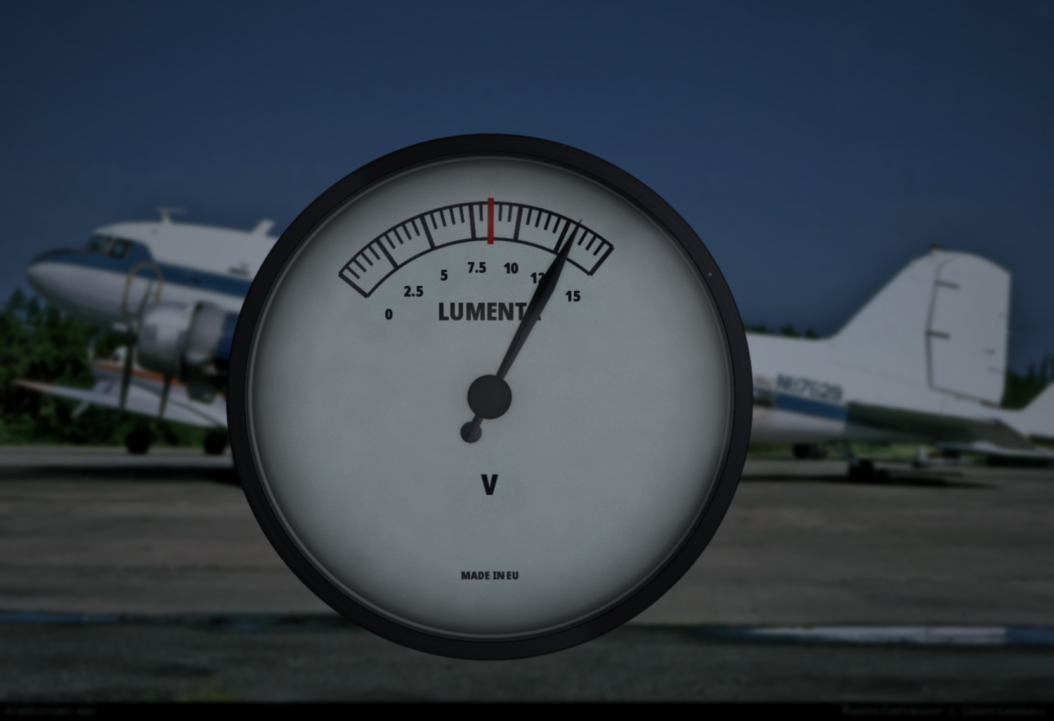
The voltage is 13V
